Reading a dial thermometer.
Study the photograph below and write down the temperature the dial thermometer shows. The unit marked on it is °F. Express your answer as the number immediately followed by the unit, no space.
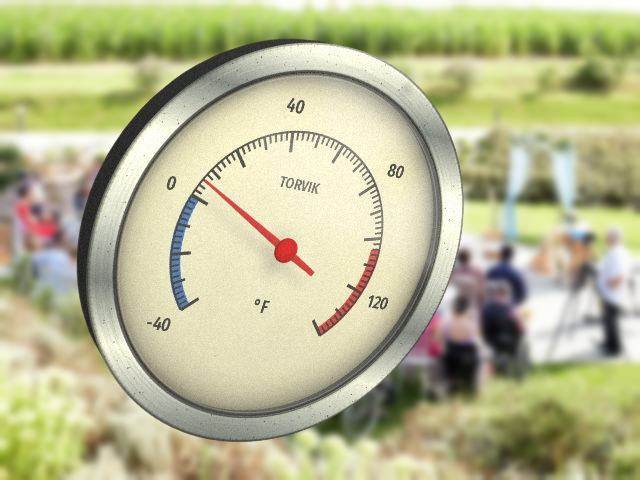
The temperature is 6°F
